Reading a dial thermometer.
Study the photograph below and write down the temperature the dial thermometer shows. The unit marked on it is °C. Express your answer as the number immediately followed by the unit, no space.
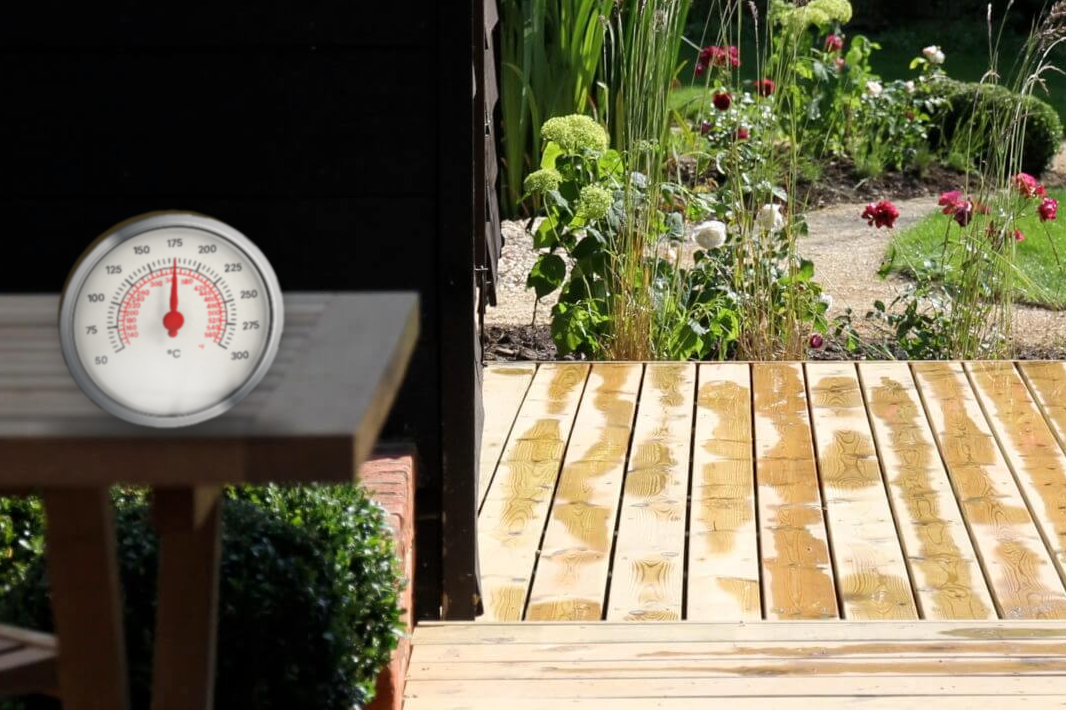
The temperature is 175°C
